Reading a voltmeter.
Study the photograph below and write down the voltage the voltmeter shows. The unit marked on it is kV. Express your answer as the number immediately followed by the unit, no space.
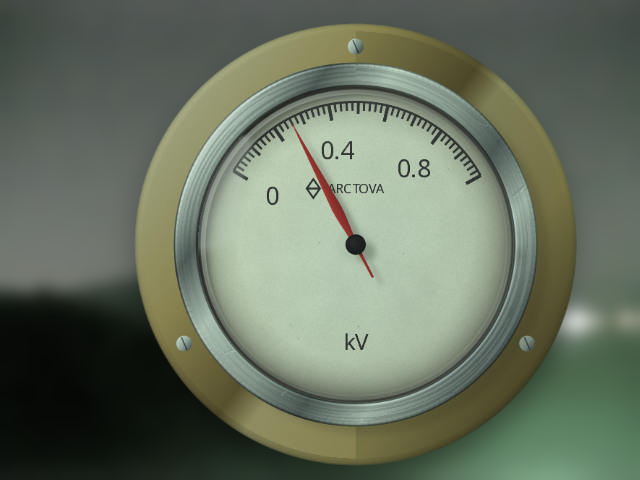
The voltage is 0.26kV
